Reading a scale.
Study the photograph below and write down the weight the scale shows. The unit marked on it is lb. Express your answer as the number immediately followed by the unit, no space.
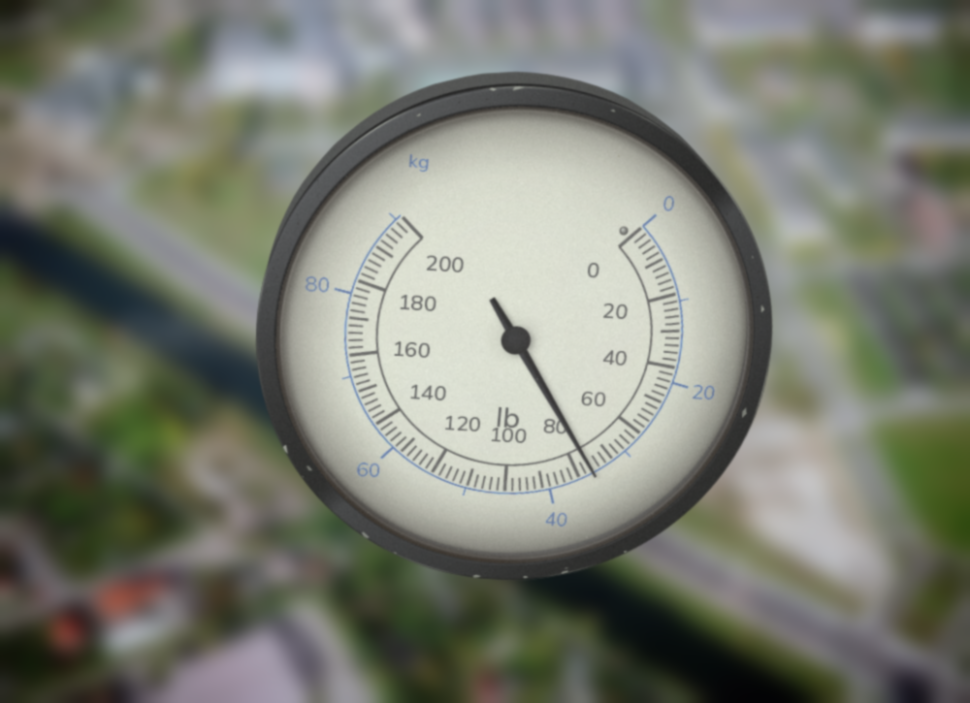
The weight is 76lb
